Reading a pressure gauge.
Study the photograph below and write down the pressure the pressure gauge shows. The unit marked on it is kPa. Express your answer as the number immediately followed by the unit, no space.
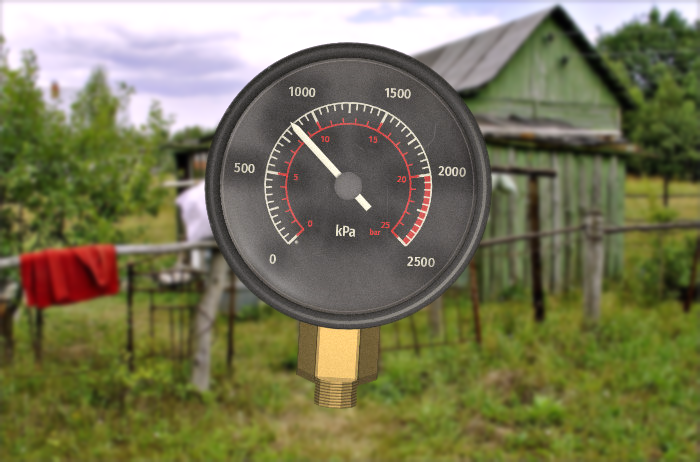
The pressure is 850kPa
